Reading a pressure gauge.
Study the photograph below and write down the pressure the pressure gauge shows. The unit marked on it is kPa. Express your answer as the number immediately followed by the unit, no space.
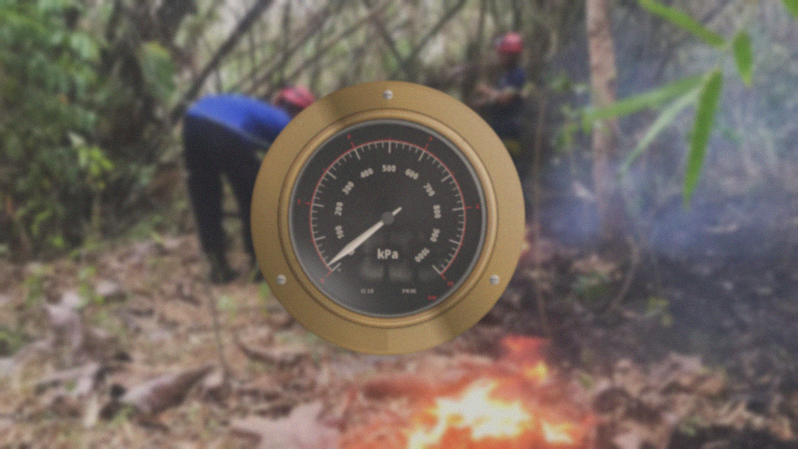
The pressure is 20kPa
